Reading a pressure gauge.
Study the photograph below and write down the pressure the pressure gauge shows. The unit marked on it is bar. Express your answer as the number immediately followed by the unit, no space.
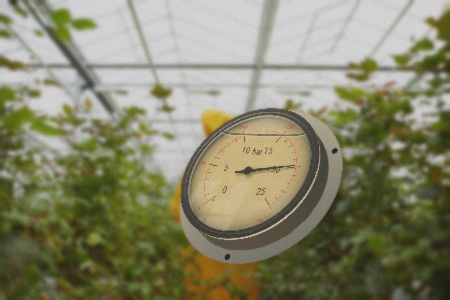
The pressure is 20bar
